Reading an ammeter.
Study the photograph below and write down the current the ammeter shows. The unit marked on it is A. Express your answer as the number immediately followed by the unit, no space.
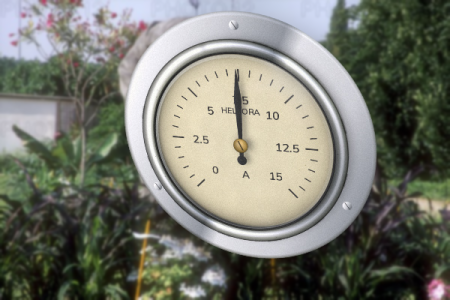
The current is 7.5A
